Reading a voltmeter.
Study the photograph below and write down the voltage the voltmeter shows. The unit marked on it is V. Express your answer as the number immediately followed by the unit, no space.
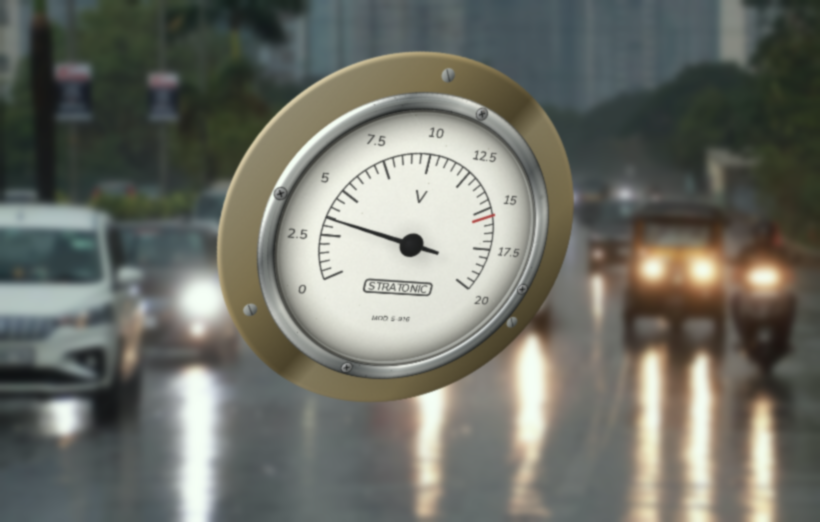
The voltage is 3.5V
